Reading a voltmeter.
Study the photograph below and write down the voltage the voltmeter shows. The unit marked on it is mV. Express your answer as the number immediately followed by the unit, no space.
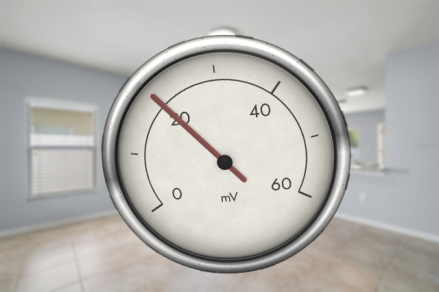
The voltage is 20mV
